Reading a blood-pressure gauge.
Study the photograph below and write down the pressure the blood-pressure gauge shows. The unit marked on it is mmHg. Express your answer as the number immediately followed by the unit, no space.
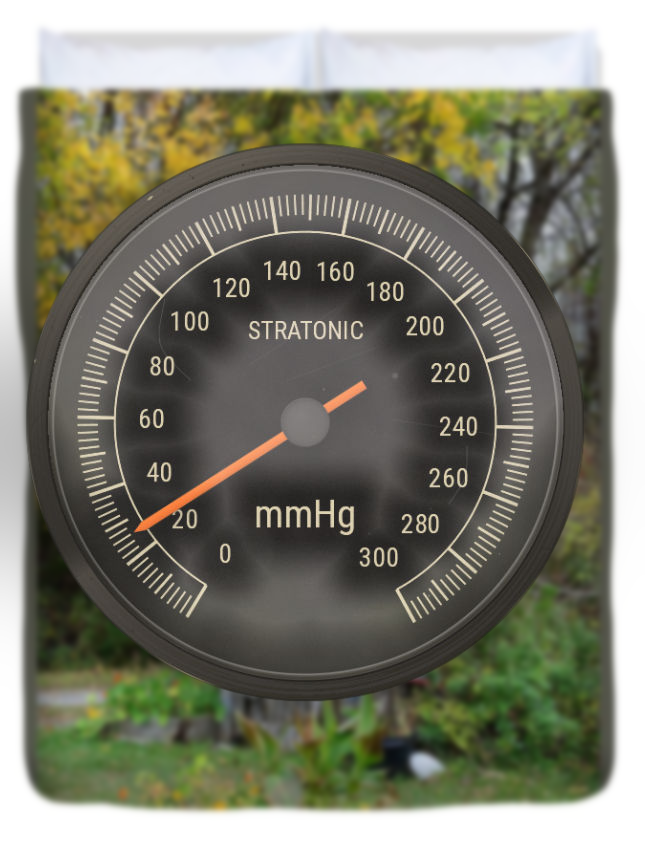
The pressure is 26mmHg
